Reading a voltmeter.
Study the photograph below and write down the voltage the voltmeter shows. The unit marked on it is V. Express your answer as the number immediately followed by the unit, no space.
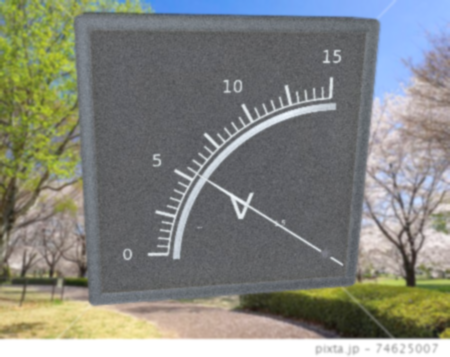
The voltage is 5.5V
